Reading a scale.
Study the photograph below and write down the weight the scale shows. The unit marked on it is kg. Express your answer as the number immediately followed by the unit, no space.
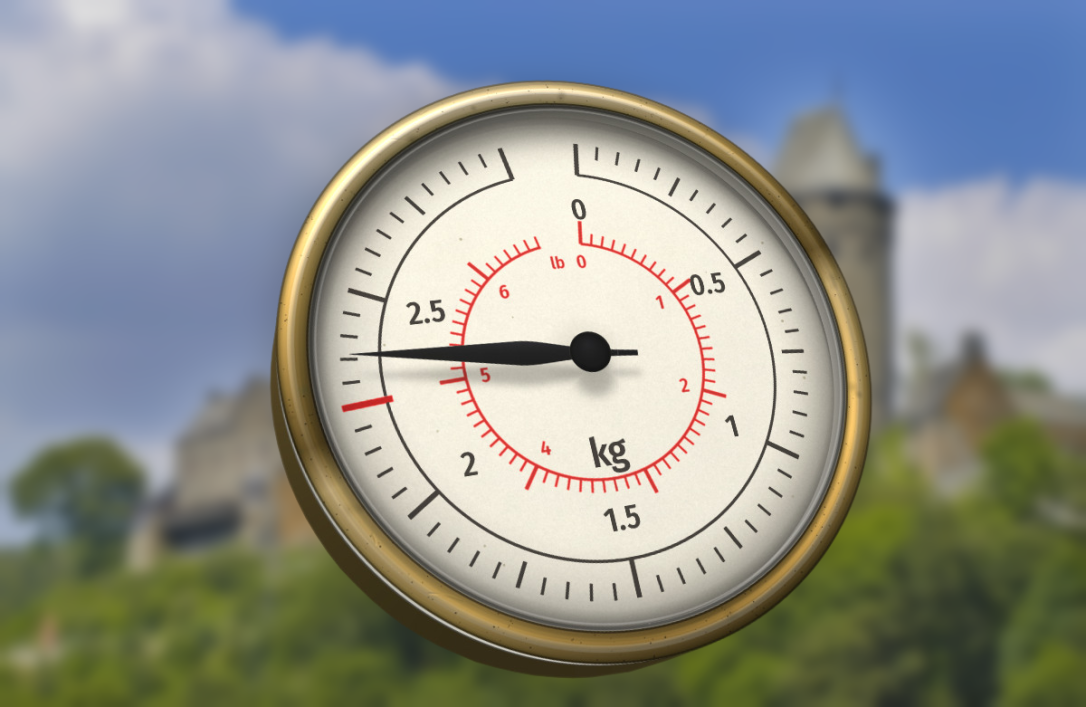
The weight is 2.35kg
